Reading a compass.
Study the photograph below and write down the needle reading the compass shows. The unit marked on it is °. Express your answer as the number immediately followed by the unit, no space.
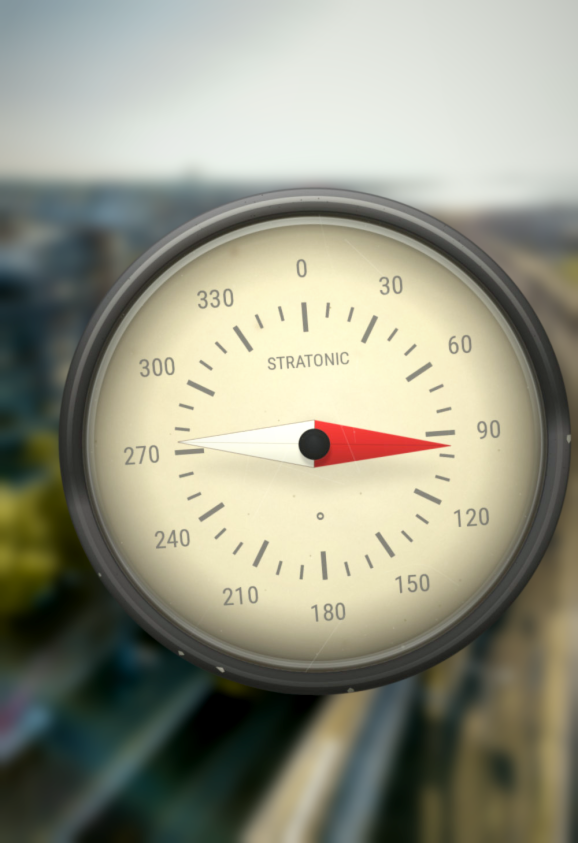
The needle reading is 95°
